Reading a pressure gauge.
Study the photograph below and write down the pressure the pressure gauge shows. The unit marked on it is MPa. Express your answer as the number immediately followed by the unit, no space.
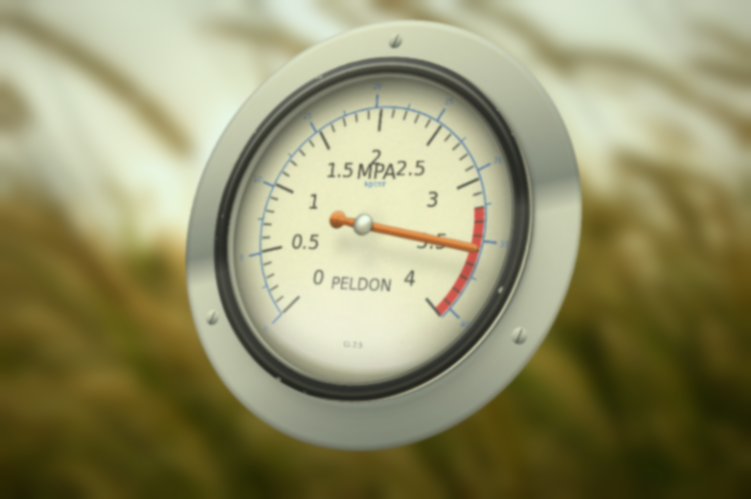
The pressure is 3.5MPa
